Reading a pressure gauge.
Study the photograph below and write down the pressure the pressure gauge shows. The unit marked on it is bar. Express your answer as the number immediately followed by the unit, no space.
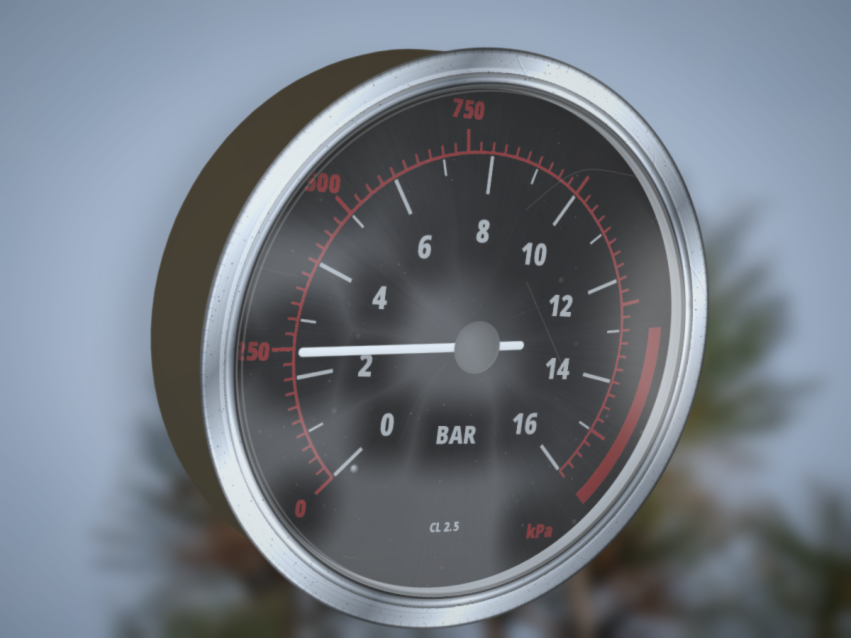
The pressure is 2.5bar
